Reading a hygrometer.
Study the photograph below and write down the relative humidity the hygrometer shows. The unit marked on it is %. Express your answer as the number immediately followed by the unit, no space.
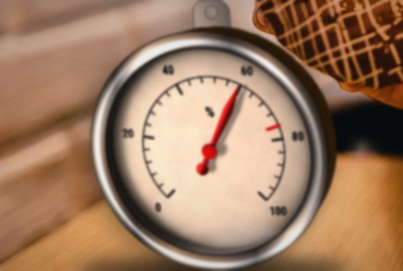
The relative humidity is 60%
